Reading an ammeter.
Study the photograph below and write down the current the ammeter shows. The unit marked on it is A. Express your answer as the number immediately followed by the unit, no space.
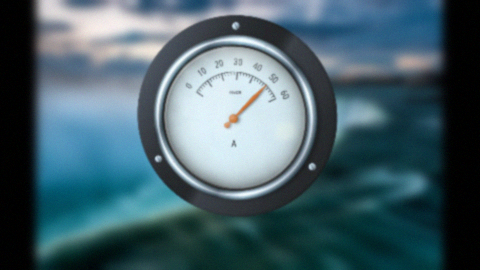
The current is 50A
